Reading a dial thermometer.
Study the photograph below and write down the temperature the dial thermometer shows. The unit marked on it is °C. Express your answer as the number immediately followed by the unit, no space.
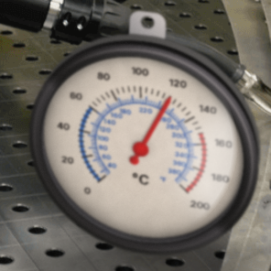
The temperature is 120°C
